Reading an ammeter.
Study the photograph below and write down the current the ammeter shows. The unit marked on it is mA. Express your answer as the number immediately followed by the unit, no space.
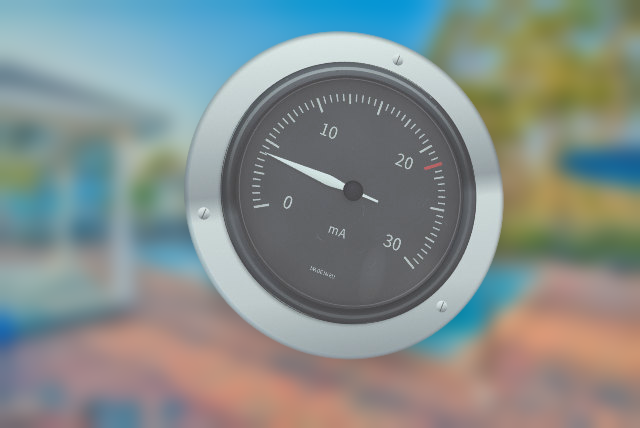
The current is 4mA
